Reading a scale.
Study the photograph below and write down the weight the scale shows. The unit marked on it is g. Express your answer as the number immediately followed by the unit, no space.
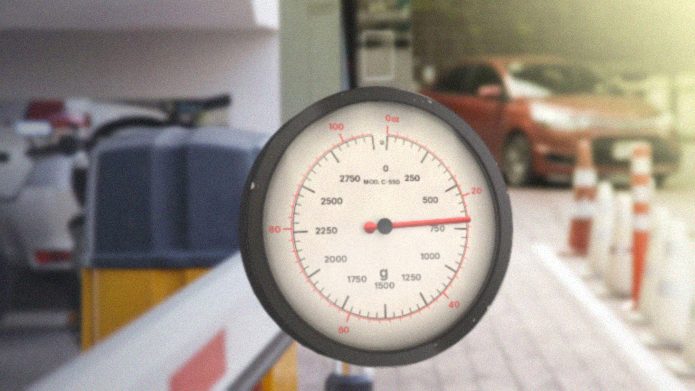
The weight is 700g
